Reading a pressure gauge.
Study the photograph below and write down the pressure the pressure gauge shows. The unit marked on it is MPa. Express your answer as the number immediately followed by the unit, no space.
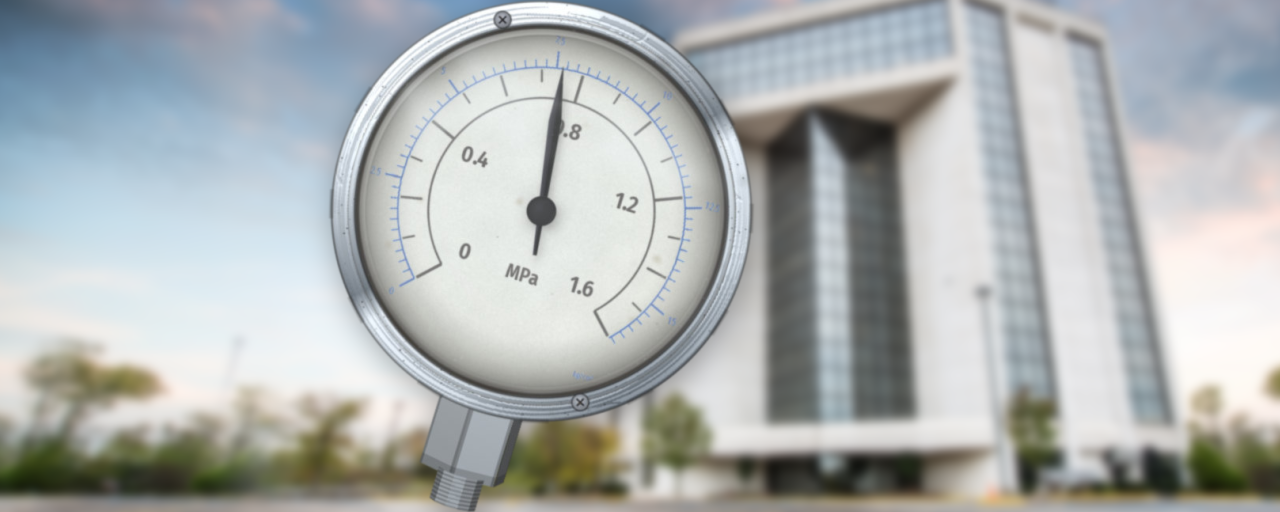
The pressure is 0.75MPa
